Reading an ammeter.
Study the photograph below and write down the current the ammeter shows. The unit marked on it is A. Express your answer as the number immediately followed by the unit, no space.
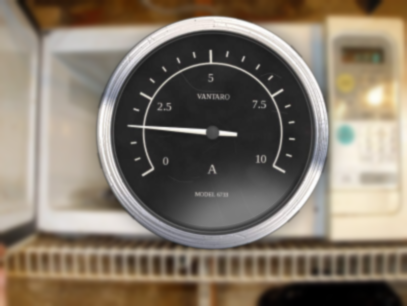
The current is 1.5A
